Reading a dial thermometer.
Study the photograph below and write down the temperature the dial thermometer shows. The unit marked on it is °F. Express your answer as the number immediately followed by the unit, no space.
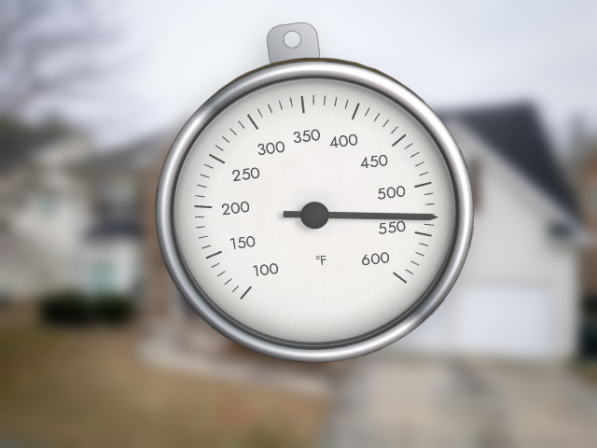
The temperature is 530°F
